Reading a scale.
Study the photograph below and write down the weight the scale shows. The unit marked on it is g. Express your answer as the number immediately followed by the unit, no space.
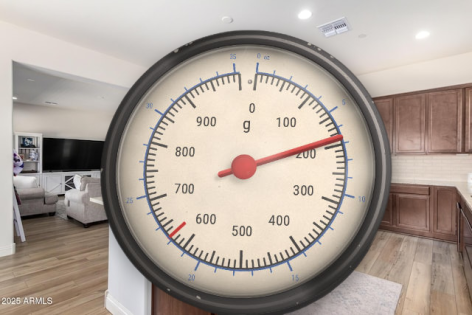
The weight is 190g
